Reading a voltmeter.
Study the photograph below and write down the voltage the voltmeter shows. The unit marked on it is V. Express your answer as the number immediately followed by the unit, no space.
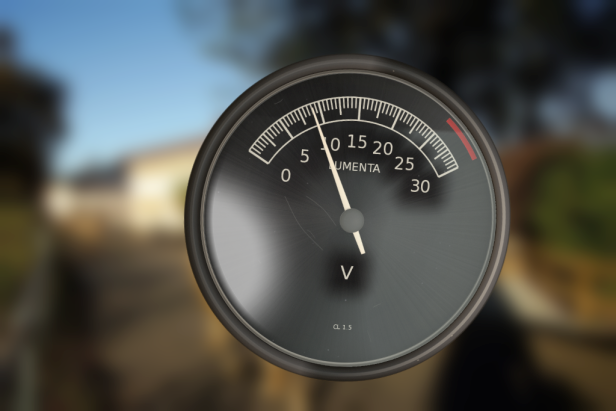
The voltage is 9V
